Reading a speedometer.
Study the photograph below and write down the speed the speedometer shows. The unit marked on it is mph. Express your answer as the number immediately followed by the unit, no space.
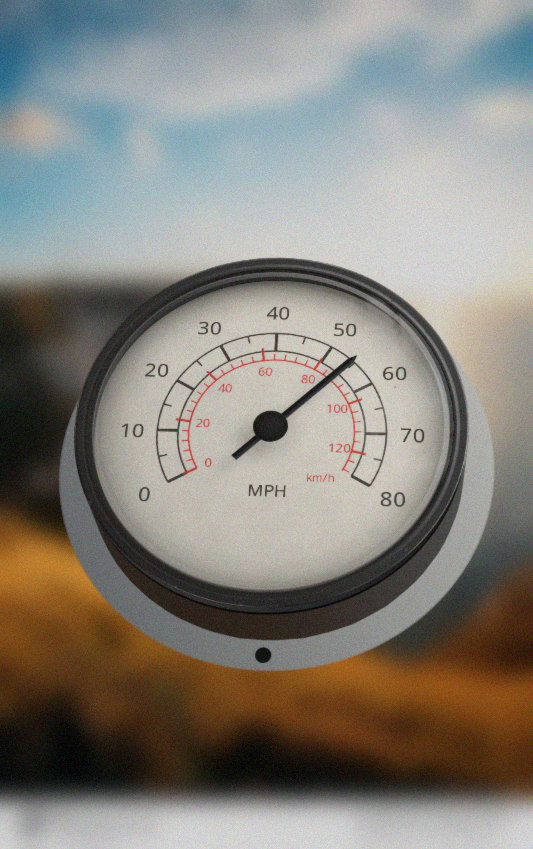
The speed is 55mph
